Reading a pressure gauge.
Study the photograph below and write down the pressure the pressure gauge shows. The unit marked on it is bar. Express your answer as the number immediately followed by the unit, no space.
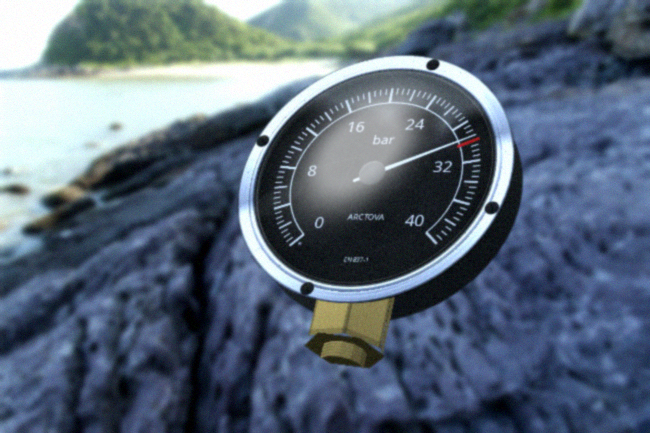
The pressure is 30bar
